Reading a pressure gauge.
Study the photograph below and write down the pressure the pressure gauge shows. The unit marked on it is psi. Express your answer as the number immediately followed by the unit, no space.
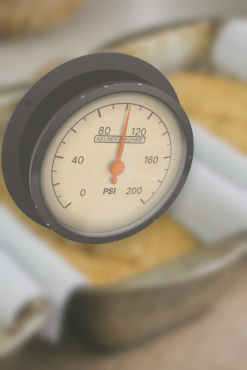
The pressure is 100psi
